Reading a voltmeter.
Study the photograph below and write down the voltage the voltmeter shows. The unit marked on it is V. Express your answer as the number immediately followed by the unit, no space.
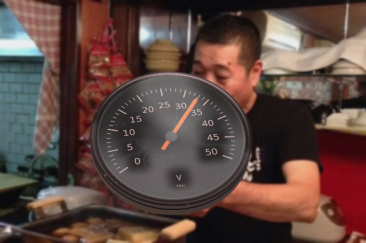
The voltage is 33V
